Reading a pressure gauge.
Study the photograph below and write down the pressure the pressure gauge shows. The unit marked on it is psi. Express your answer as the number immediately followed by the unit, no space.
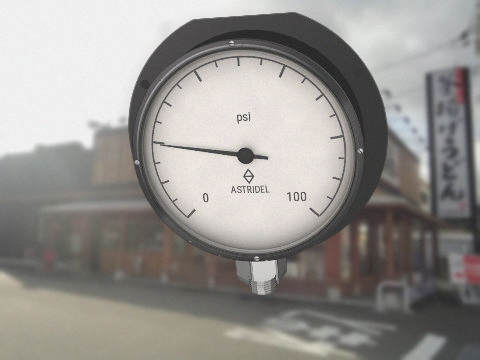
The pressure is 20psi
